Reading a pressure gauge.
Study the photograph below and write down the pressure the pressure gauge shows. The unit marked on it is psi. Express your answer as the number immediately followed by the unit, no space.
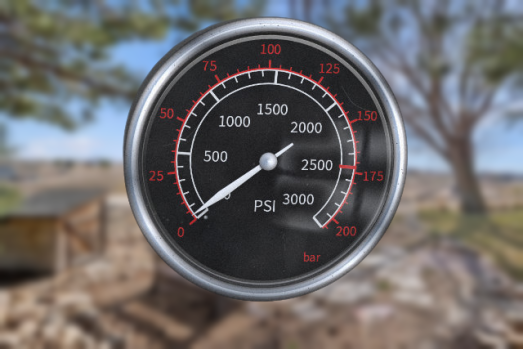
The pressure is 50psi
